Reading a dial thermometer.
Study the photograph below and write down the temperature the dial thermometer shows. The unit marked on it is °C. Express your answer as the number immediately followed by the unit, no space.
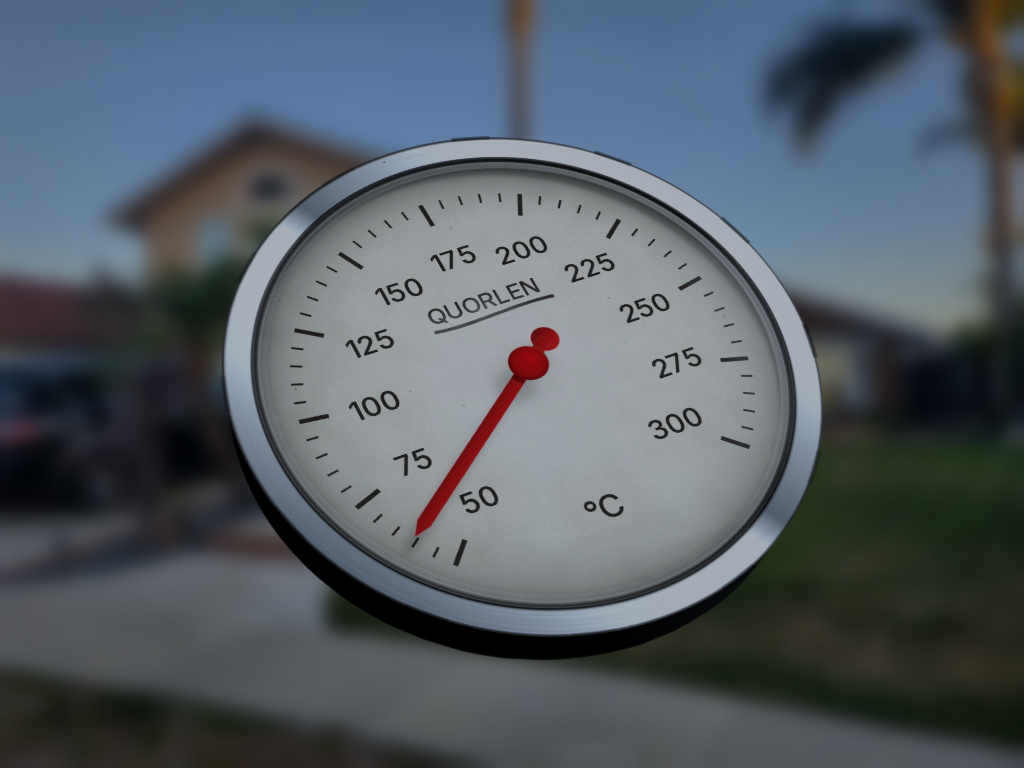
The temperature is 60°C
